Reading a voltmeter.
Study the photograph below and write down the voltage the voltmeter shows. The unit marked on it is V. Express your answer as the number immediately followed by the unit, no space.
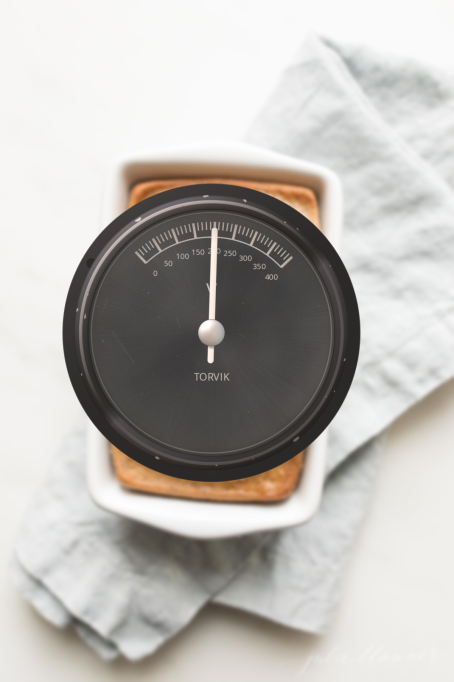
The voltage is 200V
